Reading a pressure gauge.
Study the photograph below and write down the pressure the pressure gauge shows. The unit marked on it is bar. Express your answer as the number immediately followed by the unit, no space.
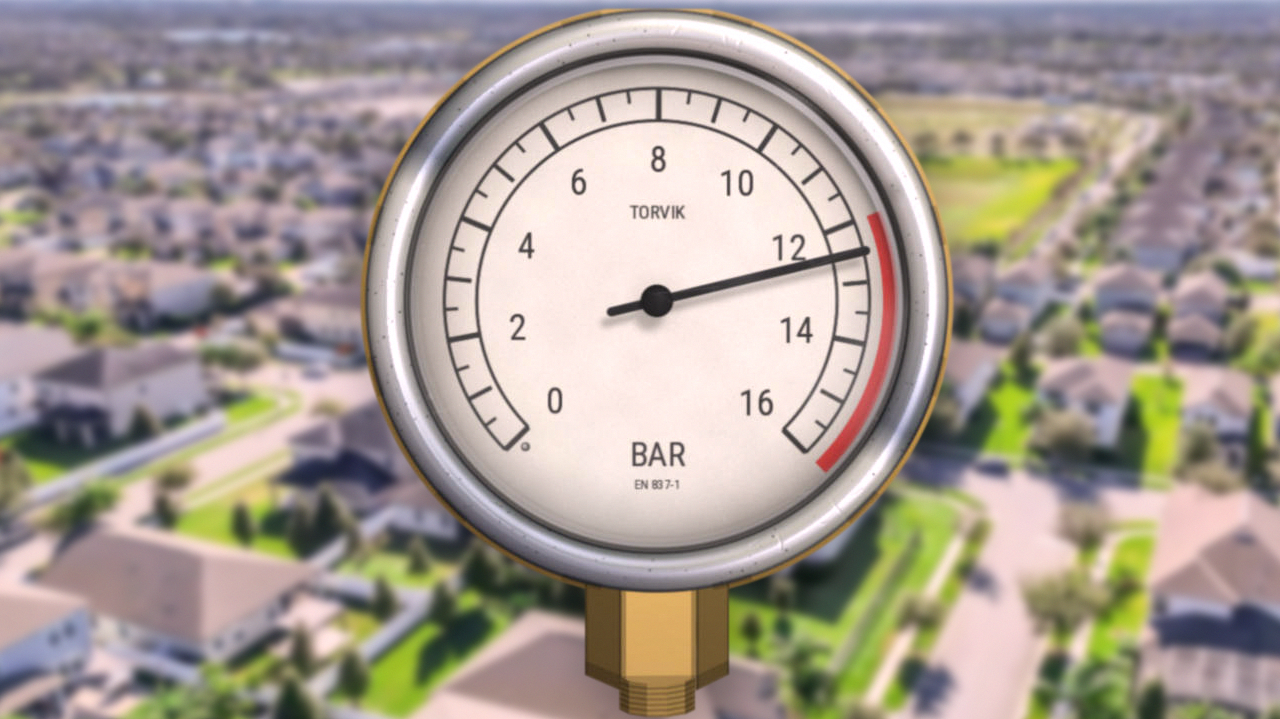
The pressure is 12.5bar
